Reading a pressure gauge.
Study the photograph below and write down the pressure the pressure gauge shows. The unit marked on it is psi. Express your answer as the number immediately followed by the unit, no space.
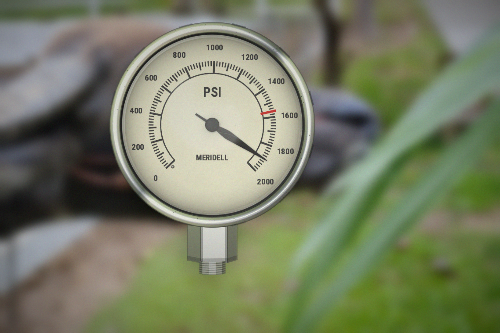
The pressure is 1900psi
